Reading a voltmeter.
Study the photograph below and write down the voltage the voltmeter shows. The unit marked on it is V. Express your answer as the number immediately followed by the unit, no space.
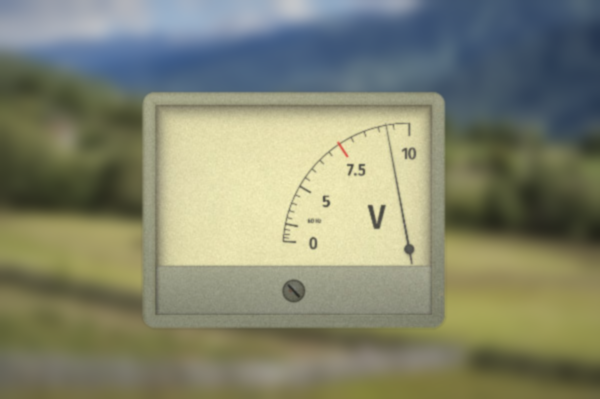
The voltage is 9.25V
